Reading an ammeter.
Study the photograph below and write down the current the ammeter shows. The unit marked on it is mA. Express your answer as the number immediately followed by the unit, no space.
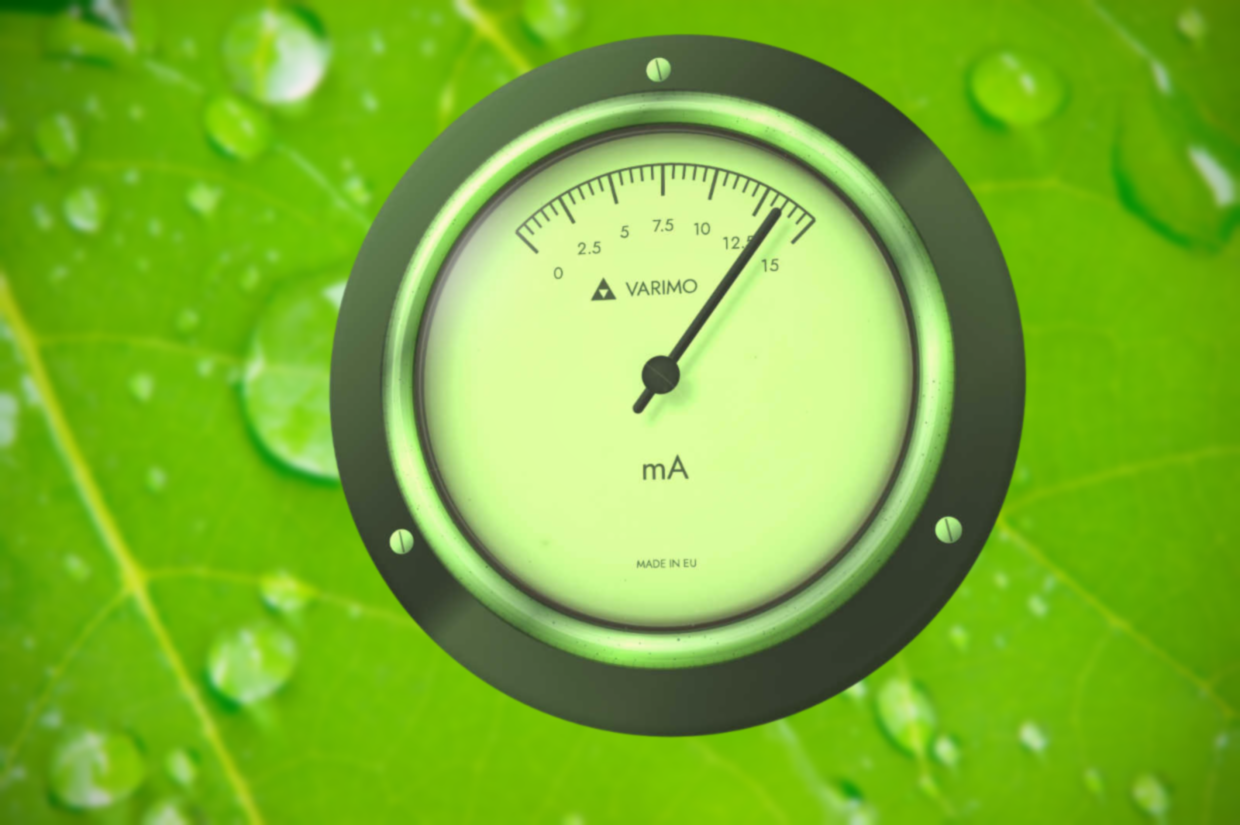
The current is 13.5mA
